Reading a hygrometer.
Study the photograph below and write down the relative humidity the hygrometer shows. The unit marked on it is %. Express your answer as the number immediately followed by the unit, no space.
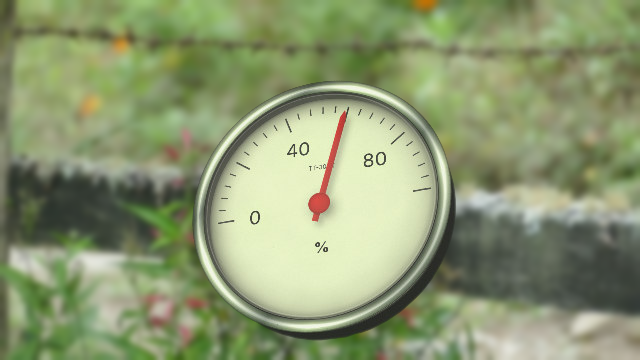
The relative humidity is 60%
